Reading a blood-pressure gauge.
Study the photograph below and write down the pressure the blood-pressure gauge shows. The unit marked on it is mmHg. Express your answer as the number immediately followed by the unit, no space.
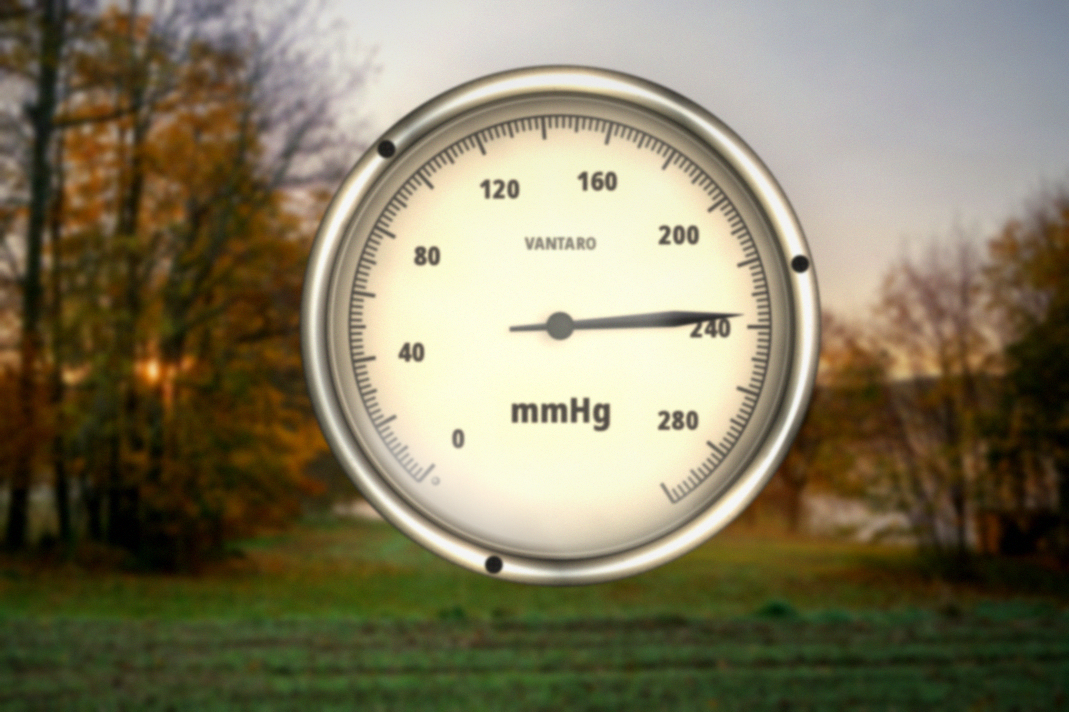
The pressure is 236mmHg
